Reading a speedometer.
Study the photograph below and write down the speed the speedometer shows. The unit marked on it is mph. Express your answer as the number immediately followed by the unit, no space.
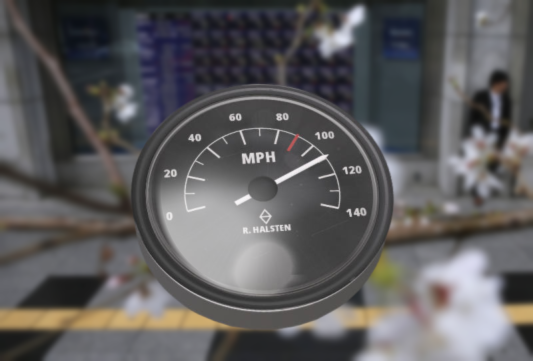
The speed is 110mph
